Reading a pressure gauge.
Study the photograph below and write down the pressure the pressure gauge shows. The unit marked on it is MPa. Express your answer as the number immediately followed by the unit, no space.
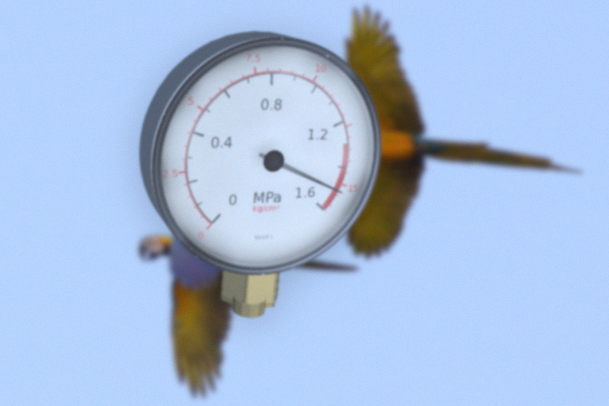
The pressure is 1.5MPa
